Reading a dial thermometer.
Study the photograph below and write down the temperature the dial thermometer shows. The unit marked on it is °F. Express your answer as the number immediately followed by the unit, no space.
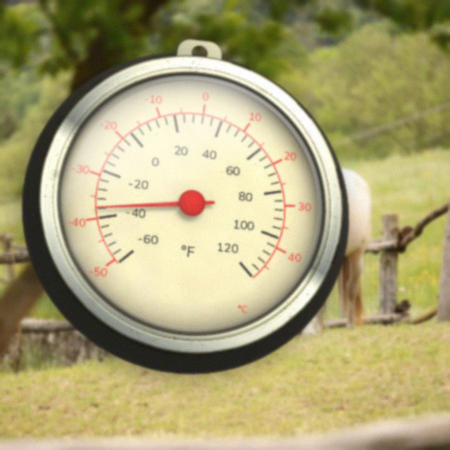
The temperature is -36°F
